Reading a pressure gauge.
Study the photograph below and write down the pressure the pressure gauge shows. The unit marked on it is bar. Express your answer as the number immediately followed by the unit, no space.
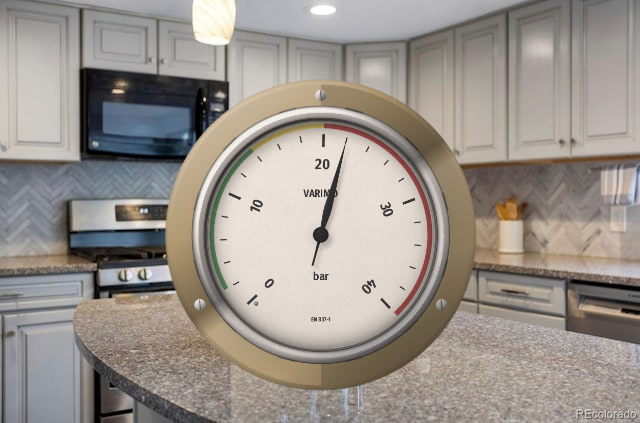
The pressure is 22bar
